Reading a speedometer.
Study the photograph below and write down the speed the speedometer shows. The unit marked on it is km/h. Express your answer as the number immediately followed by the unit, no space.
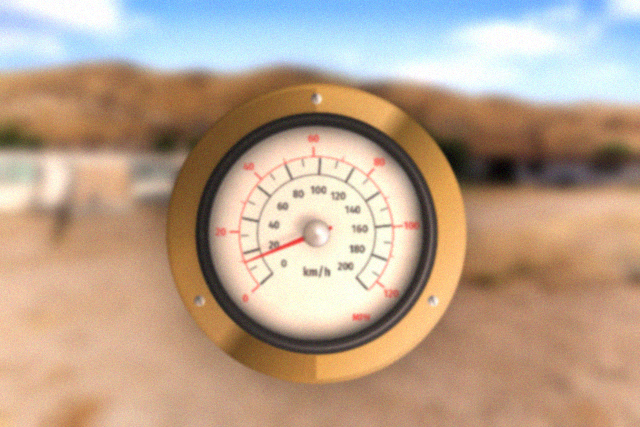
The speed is 15km/h
